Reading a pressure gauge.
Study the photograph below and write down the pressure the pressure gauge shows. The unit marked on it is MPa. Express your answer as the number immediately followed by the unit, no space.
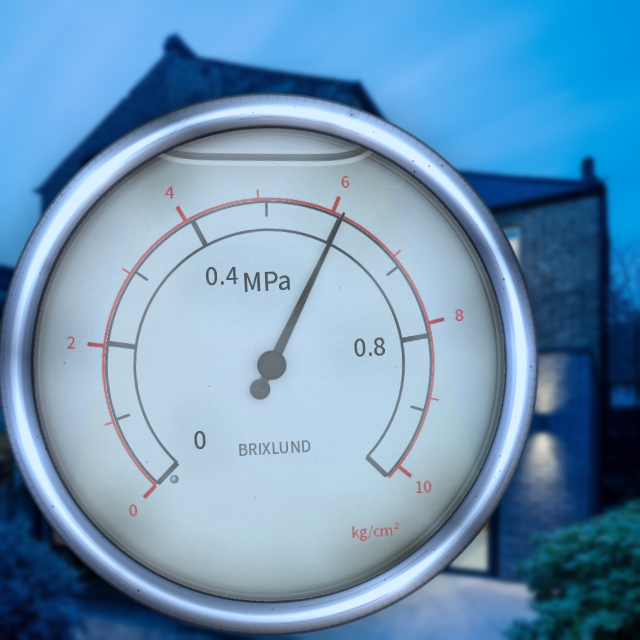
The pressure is 0.6MPa
